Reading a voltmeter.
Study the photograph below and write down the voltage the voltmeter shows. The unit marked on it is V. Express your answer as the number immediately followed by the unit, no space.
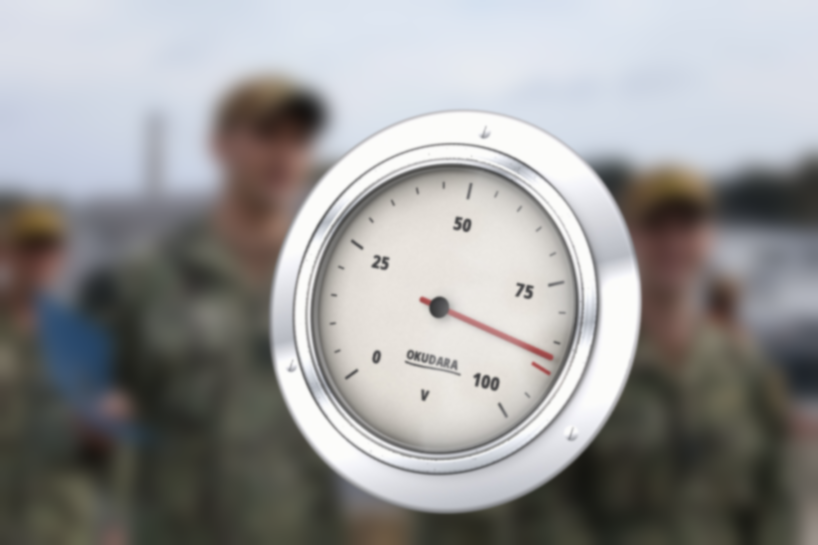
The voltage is 87.5V
